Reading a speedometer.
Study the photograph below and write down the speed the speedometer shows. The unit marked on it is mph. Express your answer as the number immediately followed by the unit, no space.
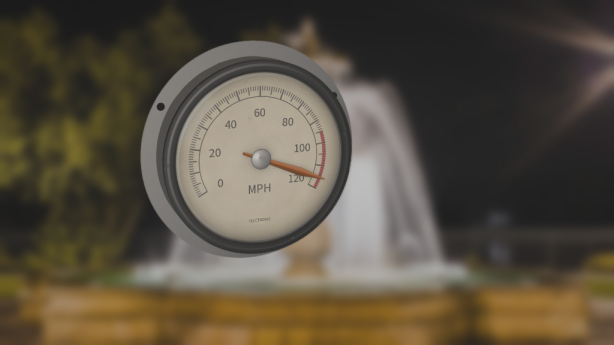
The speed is 115mph
